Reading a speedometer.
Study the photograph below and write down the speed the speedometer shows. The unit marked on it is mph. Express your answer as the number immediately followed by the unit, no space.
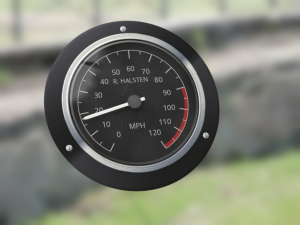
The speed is 17.5mph
